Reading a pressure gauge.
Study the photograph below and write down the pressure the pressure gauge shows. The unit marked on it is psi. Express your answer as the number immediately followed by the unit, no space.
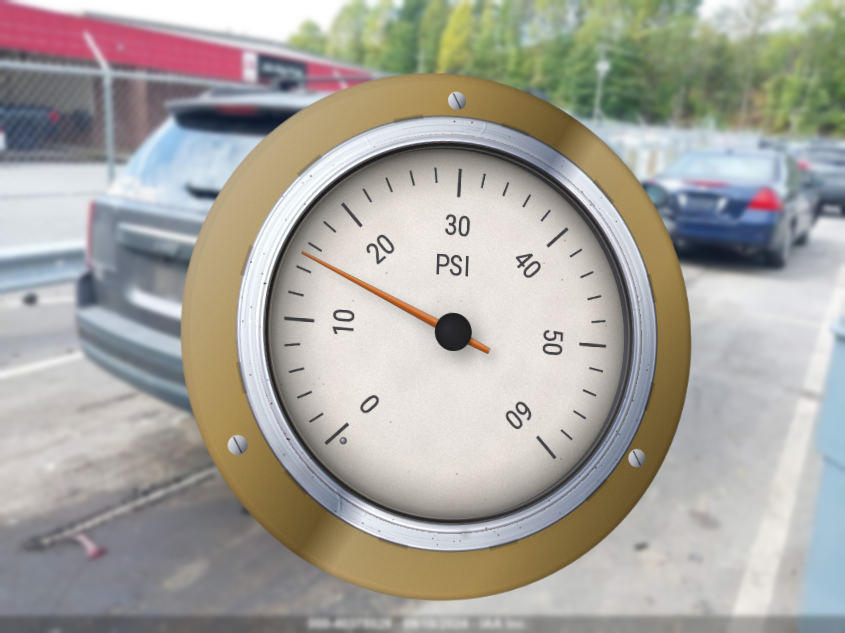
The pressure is 15psi
